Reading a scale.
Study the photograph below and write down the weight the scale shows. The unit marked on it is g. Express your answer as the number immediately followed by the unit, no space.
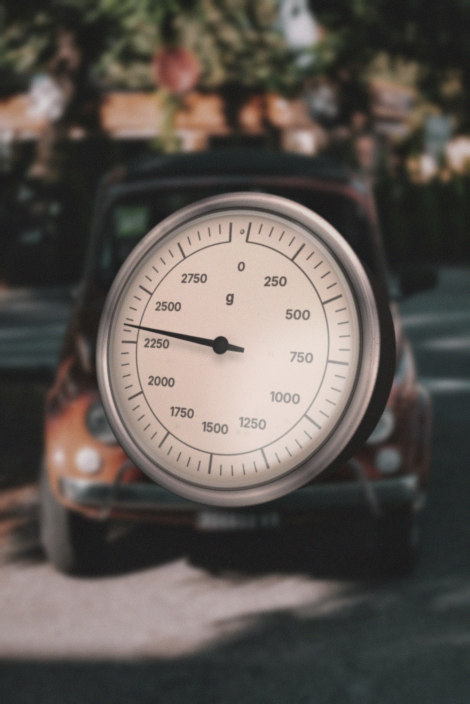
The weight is 2325g
